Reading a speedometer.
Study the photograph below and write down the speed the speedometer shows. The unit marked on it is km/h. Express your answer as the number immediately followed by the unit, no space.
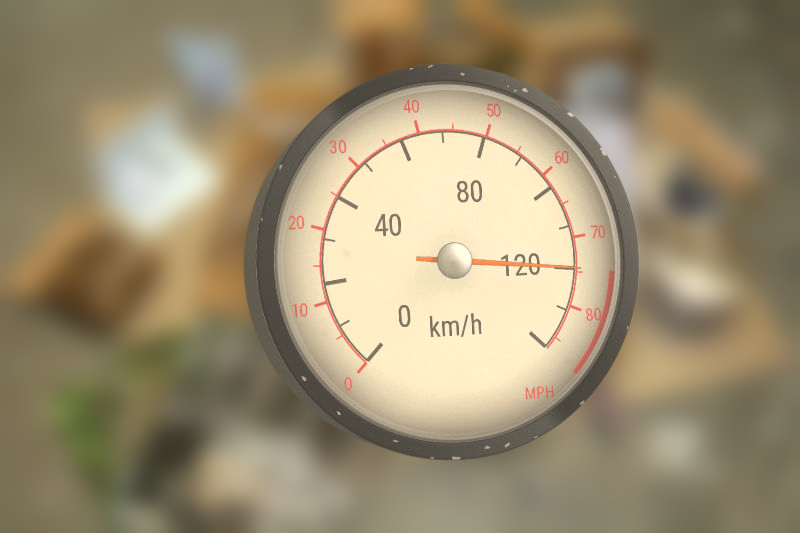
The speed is 120km/h
